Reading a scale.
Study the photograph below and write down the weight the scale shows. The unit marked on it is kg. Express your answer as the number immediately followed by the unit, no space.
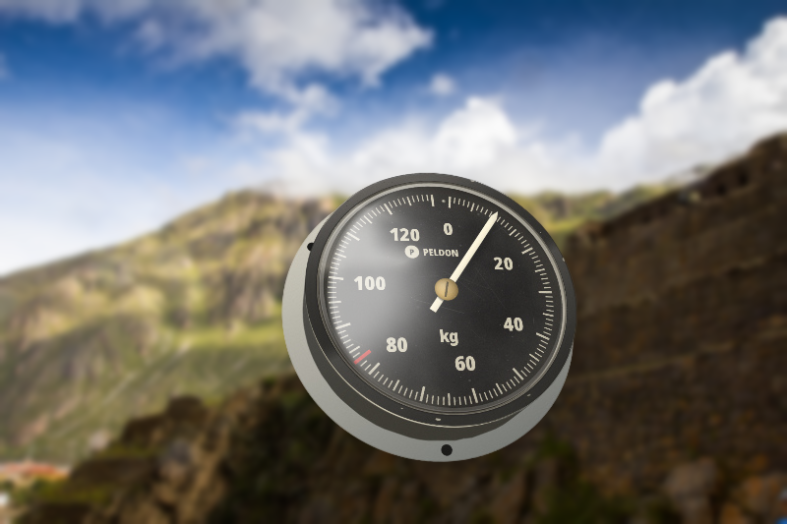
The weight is 10kg
